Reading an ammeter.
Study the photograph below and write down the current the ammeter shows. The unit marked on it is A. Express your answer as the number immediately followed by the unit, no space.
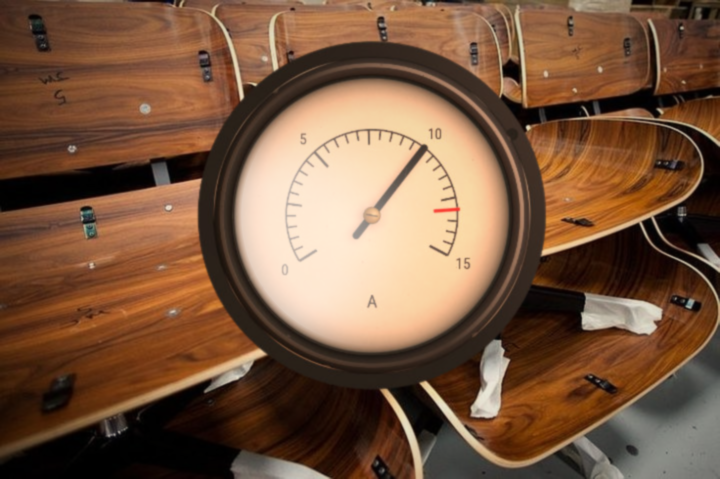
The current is 10A
